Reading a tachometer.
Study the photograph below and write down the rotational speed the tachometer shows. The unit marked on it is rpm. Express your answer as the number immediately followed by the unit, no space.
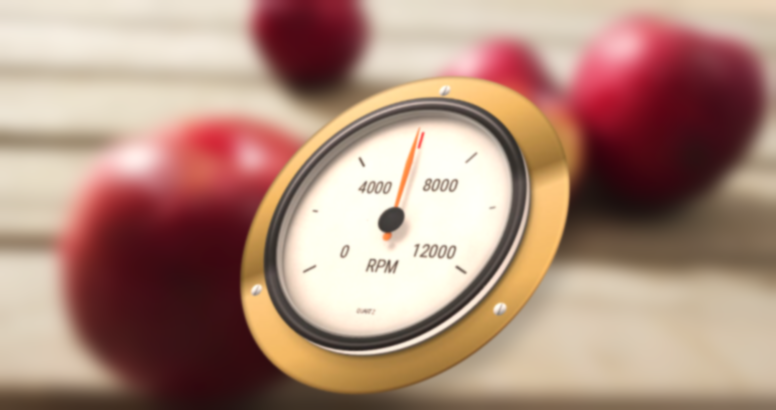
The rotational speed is 6000rpm
